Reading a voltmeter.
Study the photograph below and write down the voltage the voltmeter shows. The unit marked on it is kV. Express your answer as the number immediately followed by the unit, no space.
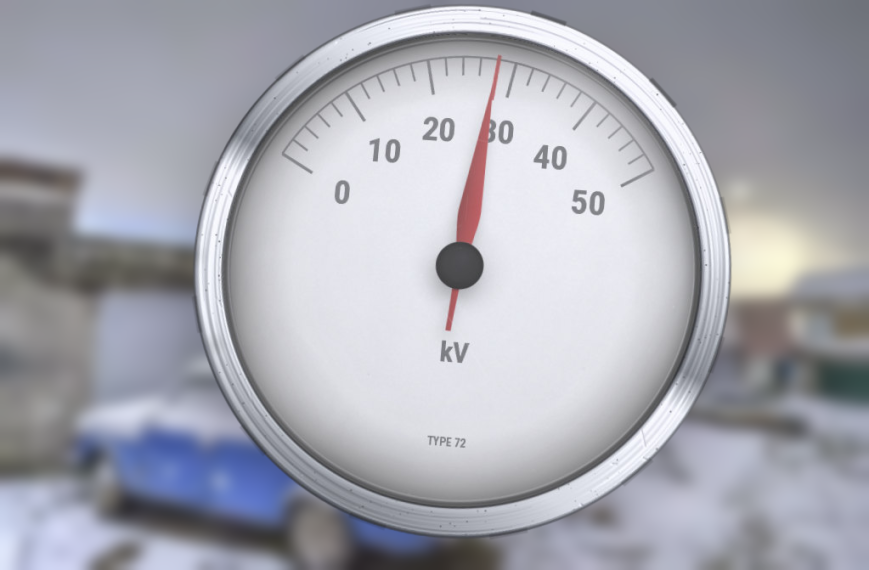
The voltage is 28kV
